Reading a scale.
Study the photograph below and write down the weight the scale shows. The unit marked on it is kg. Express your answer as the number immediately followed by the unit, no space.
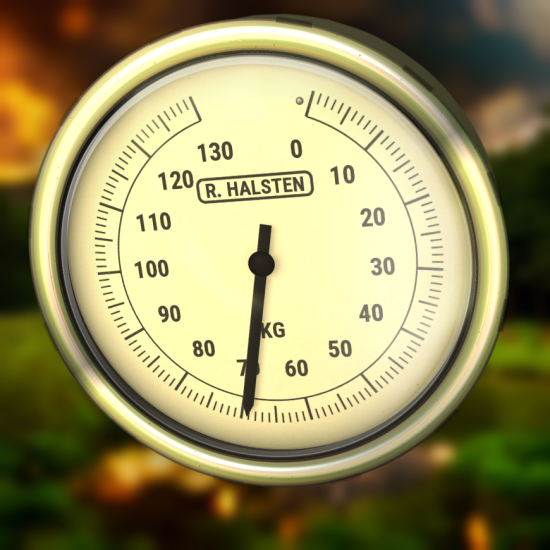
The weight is 69kg
